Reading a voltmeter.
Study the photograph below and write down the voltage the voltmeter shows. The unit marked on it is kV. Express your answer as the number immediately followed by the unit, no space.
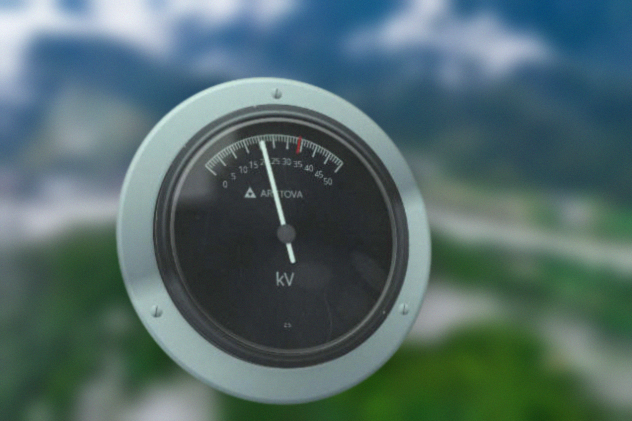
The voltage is 20kV
